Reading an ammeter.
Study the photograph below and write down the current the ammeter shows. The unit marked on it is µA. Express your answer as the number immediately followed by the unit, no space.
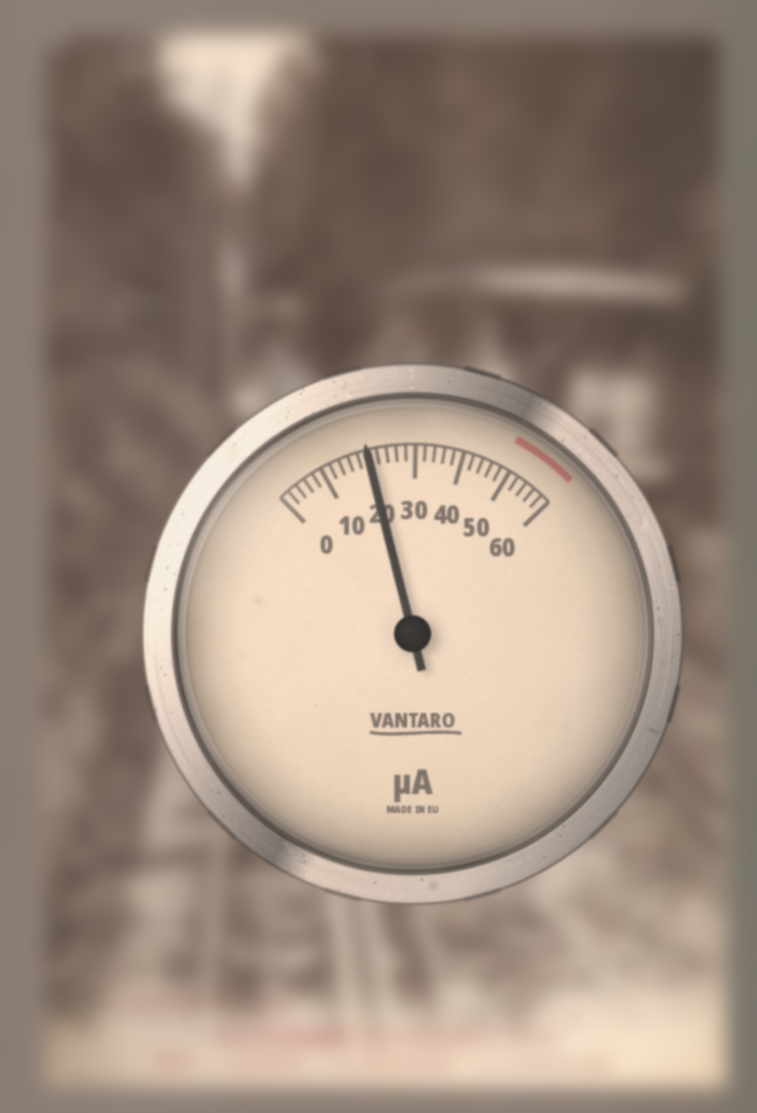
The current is 20µA
